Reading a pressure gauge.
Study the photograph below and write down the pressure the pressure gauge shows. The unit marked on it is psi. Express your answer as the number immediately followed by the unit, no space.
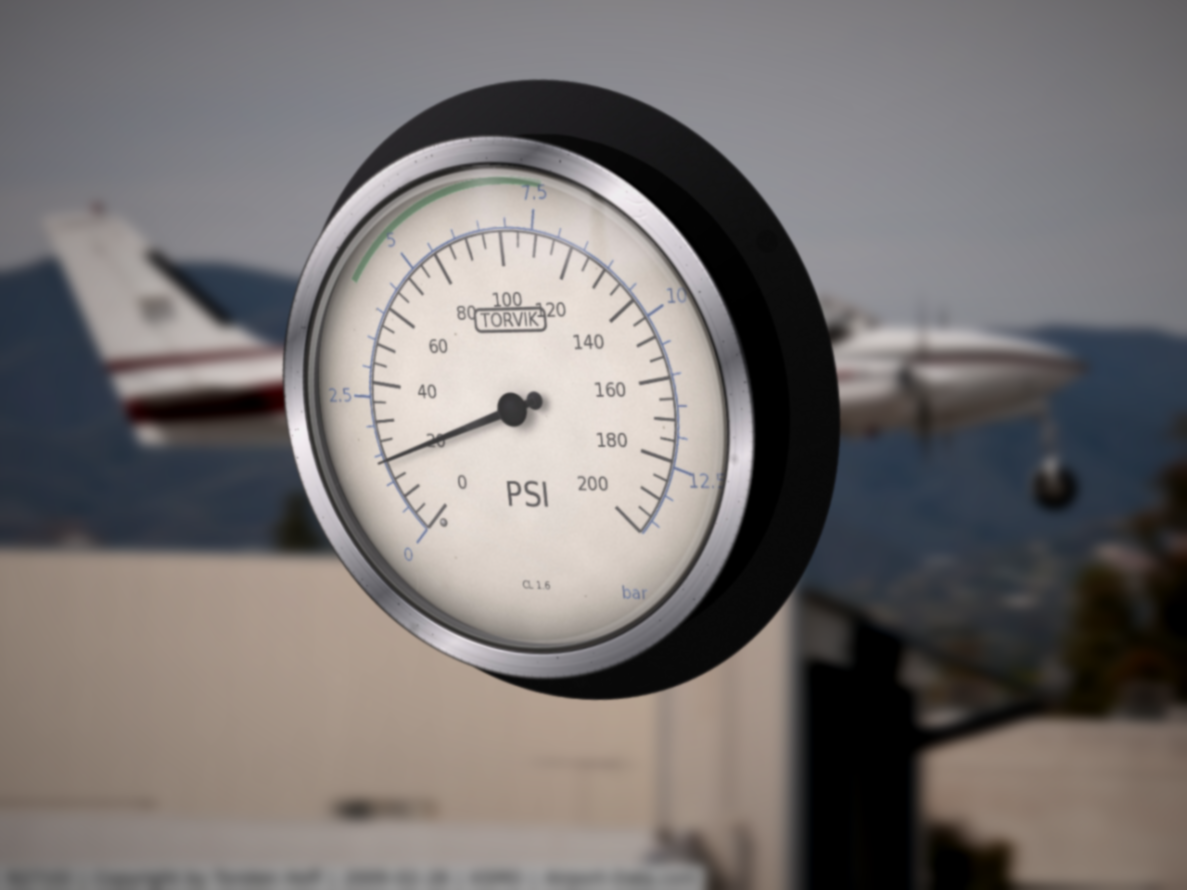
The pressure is 20psi
